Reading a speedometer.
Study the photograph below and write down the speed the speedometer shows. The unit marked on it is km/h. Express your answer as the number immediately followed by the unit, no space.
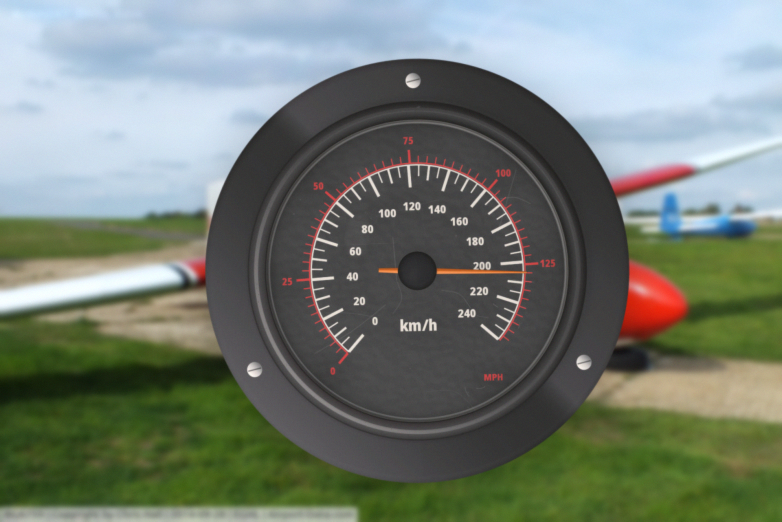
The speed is 205km/h
